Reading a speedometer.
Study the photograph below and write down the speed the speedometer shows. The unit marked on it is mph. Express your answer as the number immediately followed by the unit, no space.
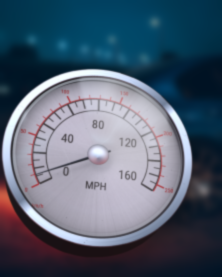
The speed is 5mph
